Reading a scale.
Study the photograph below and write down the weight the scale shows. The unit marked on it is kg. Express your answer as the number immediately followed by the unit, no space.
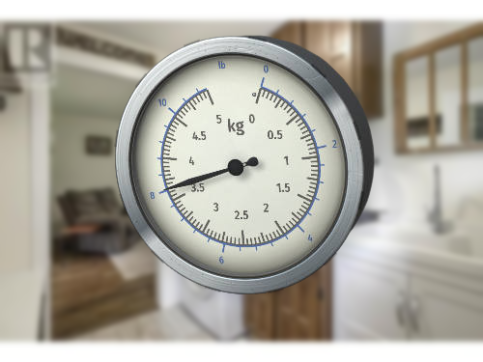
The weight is 3.65kg
